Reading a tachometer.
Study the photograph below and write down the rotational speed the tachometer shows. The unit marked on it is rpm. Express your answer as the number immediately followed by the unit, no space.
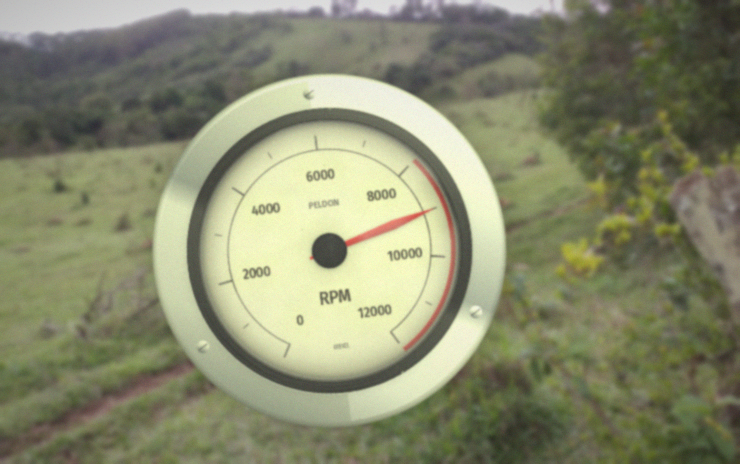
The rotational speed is 9000rpm
